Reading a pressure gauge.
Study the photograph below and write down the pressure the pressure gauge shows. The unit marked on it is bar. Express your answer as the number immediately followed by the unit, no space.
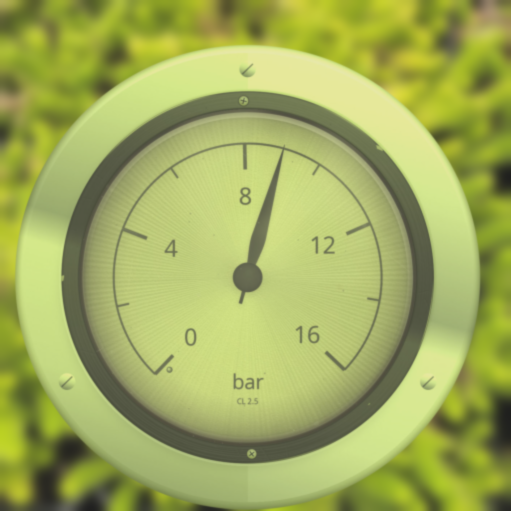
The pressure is 9bar
